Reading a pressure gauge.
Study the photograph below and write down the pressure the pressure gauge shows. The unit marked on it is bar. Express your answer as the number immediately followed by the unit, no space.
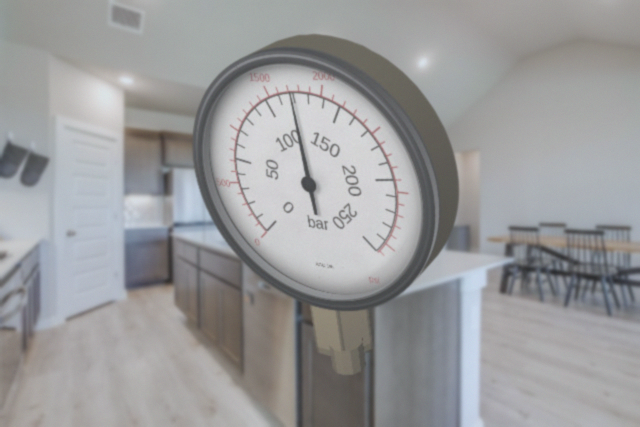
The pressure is 120bar
